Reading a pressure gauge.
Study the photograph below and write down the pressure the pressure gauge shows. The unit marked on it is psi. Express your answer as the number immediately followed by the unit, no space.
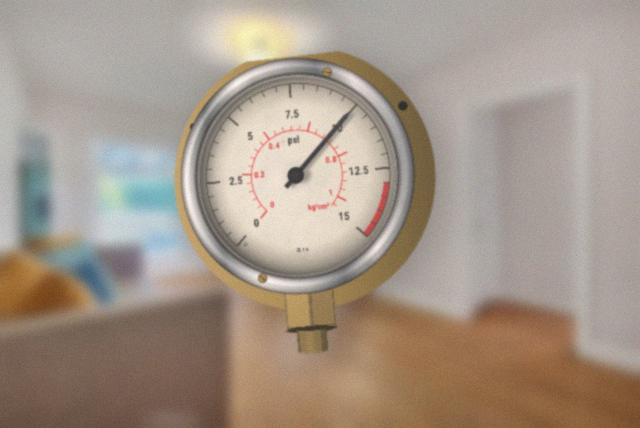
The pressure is 10psi
